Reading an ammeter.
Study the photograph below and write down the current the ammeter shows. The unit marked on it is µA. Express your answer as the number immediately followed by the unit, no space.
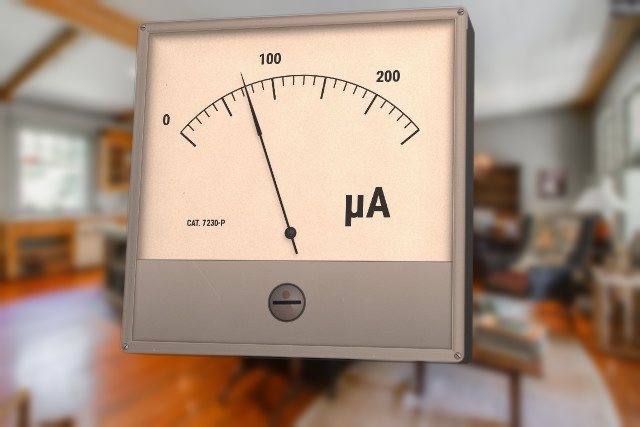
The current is 75µA
